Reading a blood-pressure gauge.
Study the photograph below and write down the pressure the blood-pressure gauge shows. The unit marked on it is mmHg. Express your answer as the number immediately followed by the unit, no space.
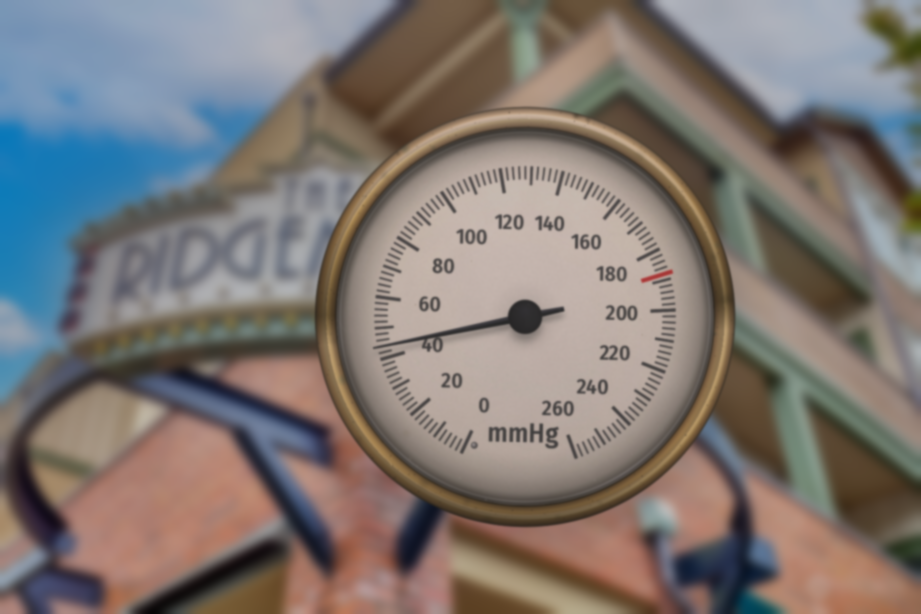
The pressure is 44mmHg
